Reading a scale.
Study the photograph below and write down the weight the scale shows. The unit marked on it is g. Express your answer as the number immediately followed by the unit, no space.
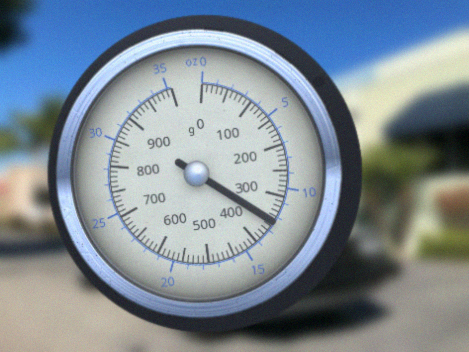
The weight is 350g
